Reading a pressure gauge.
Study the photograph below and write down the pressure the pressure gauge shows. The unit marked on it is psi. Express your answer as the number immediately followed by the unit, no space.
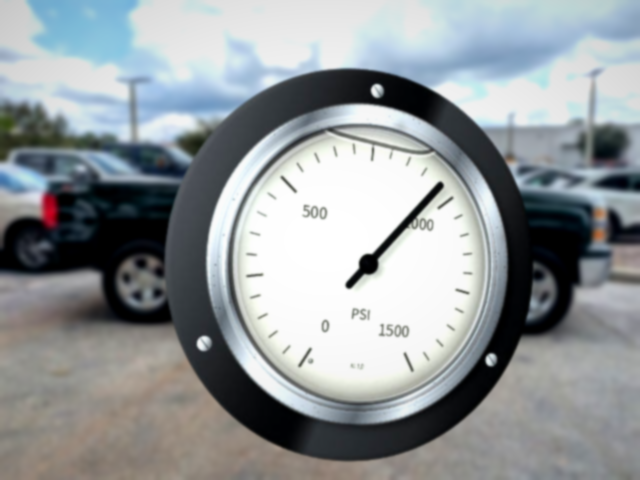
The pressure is 950psi
